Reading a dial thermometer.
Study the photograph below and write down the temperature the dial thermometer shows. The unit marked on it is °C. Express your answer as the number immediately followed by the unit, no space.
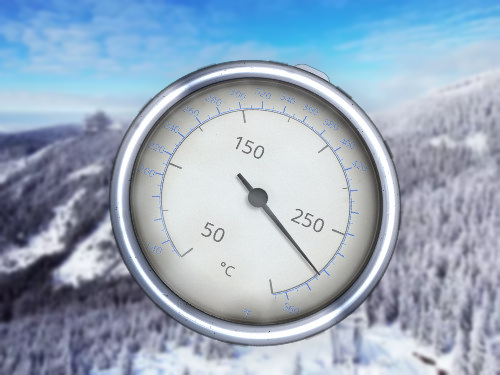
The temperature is 275°C
